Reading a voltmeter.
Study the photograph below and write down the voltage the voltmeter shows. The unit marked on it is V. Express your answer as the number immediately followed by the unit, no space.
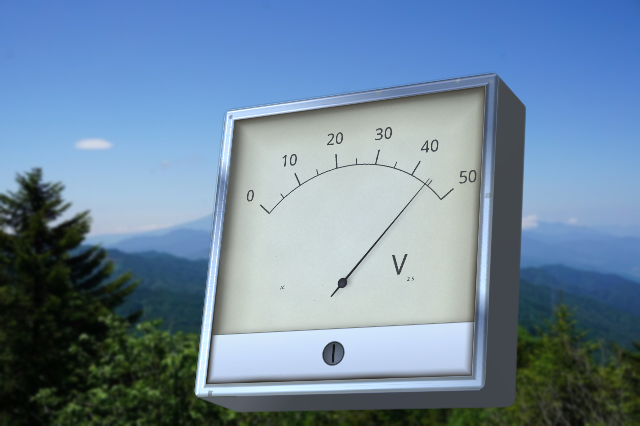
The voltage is 45V
